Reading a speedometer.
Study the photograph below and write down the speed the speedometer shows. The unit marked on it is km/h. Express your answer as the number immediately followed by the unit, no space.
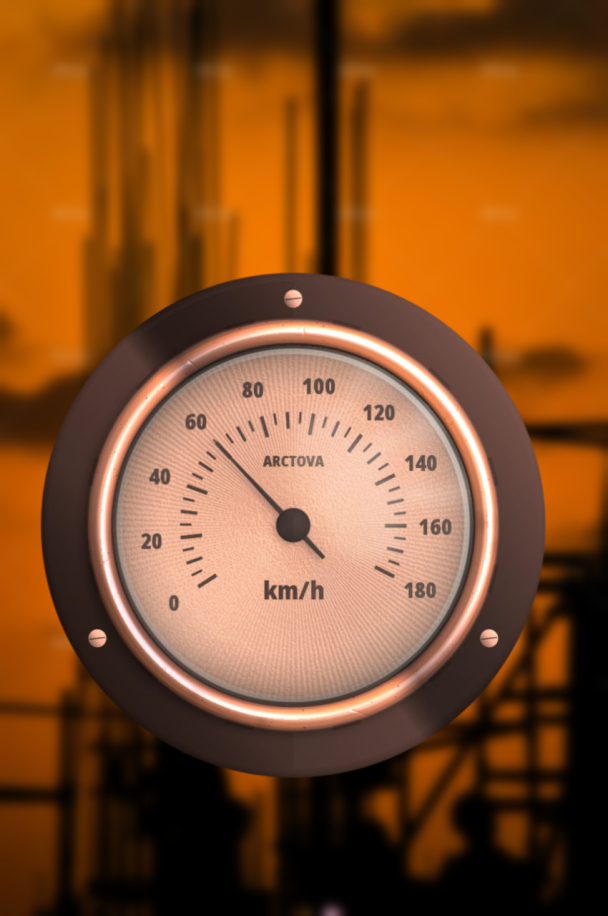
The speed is 60km/h
